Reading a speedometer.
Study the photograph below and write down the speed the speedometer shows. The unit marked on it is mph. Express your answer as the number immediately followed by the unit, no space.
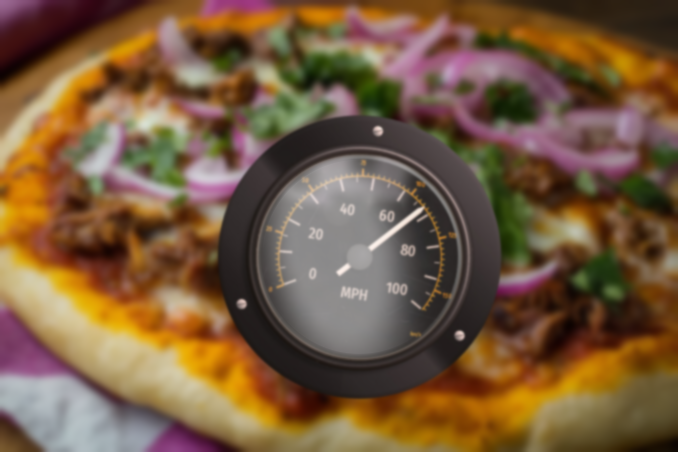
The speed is 67.5mph
